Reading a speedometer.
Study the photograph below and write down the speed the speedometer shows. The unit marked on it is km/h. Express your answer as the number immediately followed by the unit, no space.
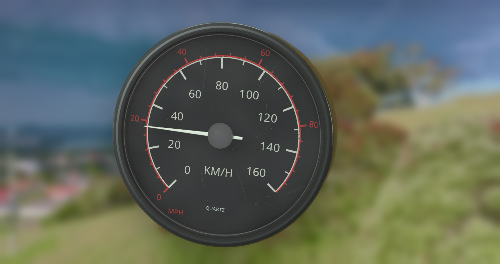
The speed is 30km/h
